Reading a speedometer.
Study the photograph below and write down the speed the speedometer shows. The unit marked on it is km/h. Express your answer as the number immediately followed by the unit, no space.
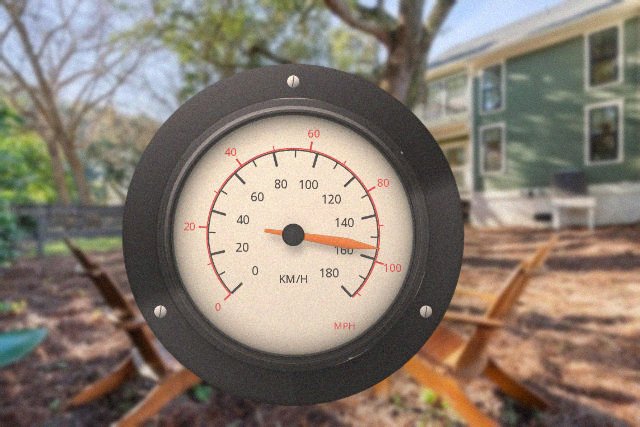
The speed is 155km/h
